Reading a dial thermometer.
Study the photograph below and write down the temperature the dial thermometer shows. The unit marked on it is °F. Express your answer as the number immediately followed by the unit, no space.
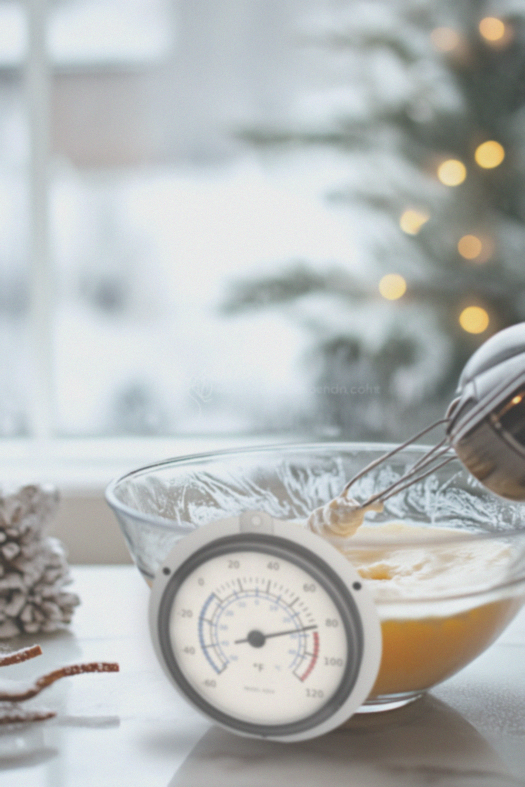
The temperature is 80°F
